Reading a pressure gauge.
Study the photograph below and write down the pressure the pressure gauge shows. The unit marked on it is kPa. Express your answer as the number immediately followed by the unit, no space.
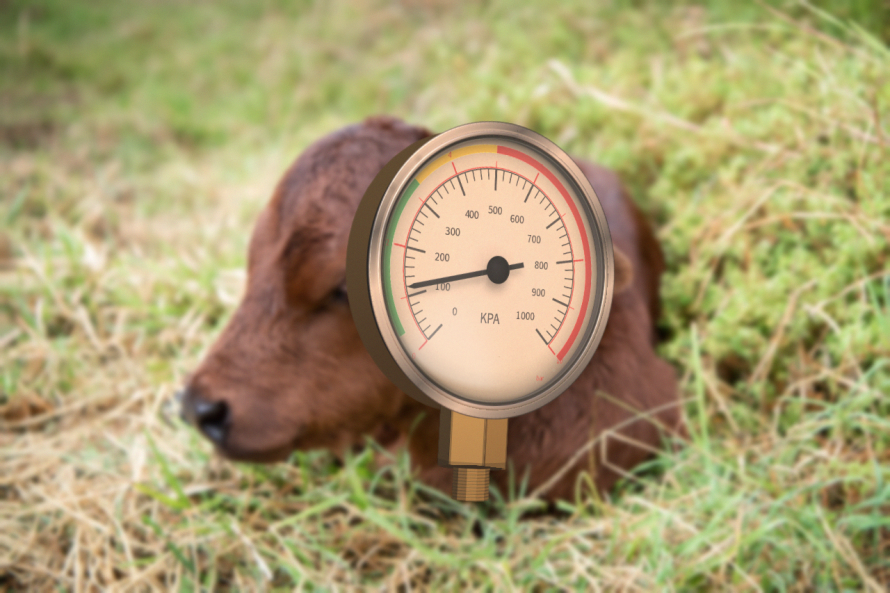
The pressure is 120kPa
